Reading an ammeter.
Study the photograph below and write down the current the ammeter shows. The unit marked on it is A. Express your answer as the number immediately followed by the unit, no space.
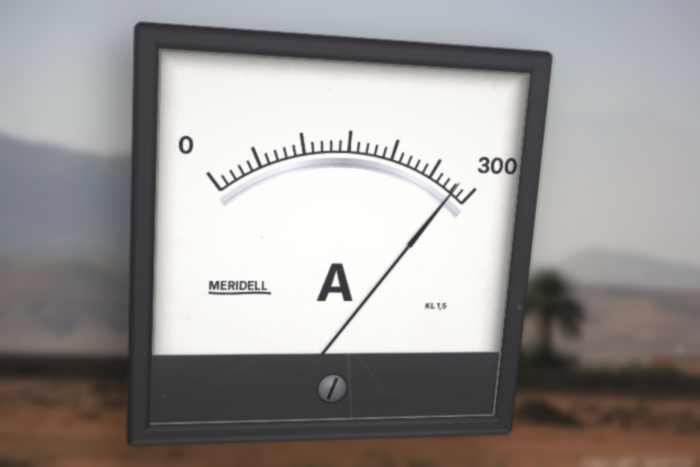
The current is 280A
